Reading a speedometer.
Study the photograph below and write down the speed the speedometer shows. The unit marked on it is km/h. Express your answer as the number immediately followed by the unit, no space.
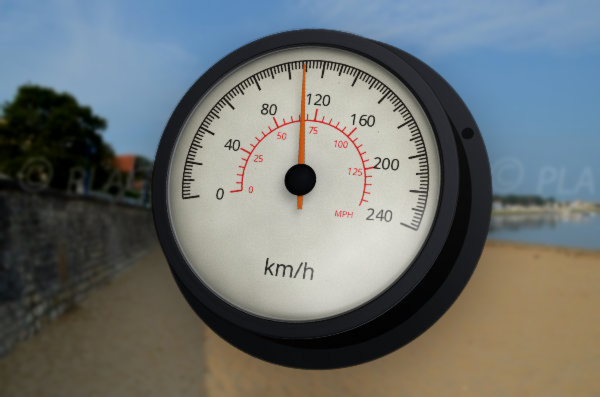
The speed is 110km/h
